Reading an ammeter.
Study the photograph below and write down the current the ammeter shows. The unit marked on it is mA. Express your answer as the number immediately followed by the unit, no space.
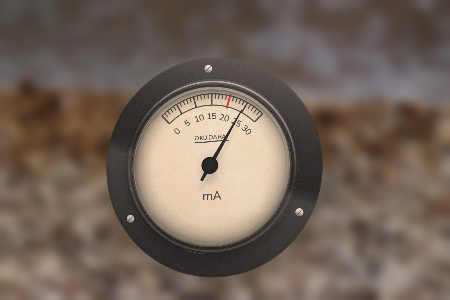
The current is 25mA
